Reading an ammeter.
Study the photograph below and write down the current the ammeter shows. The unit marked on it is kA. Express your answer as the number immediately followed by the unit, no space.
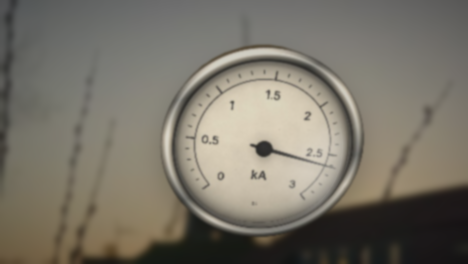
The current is 2.6kA
